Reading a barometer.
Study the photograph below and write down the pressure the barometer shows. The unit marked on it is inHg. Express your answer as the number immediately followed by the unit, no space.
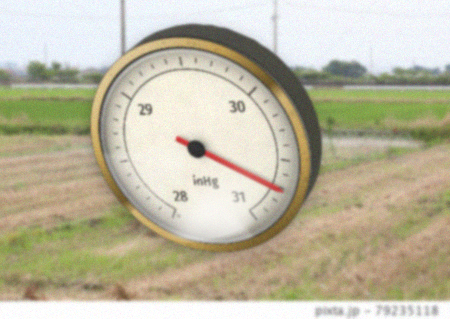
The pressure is 30.7inHg
